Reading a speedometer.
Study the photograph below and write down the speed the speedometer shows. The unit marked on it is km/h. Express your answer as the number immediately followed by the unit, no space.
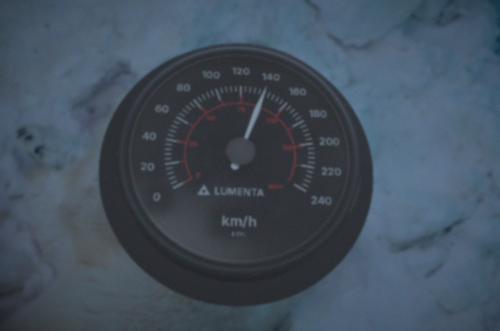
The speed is 140km/h
